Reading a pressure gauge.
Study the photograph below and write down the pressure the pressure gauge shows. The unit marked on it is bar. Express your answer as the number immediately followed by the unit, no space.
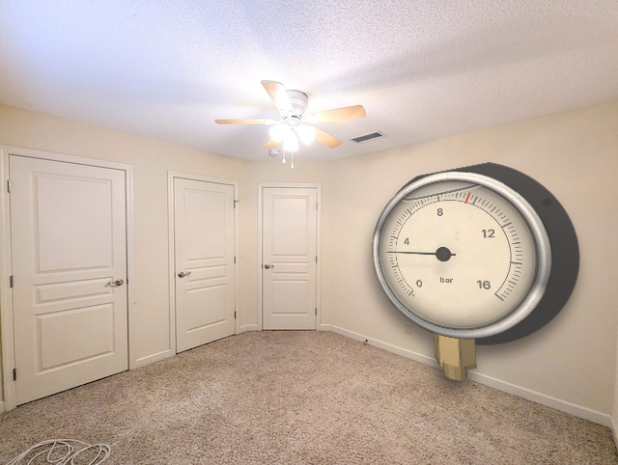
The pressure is 3bar
